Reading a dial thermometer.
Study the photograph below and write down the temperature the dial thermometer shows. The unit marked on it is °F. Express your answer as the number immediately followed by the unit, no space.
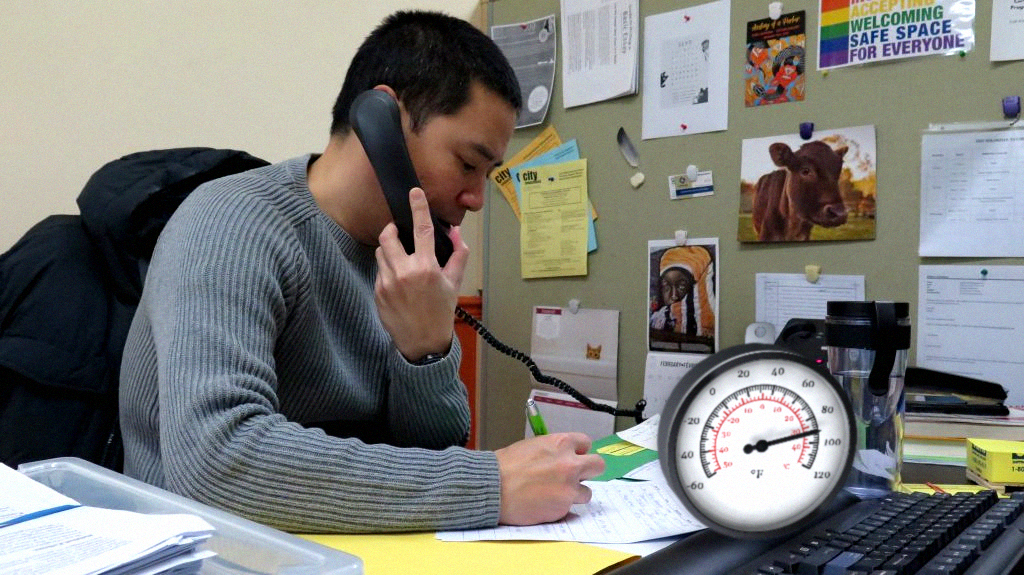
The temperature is 90°F
